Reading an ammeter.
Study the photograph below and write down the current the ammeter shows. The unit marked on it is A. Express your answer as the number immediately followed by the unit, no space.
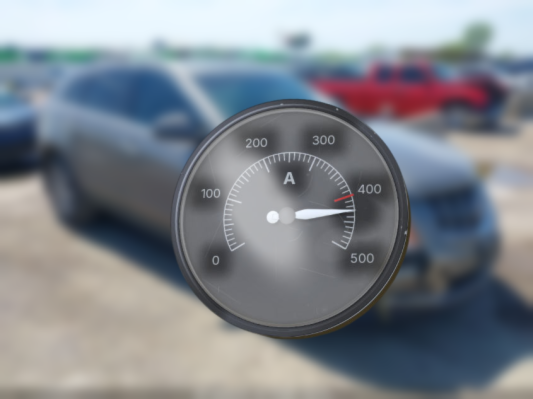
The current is 430A
